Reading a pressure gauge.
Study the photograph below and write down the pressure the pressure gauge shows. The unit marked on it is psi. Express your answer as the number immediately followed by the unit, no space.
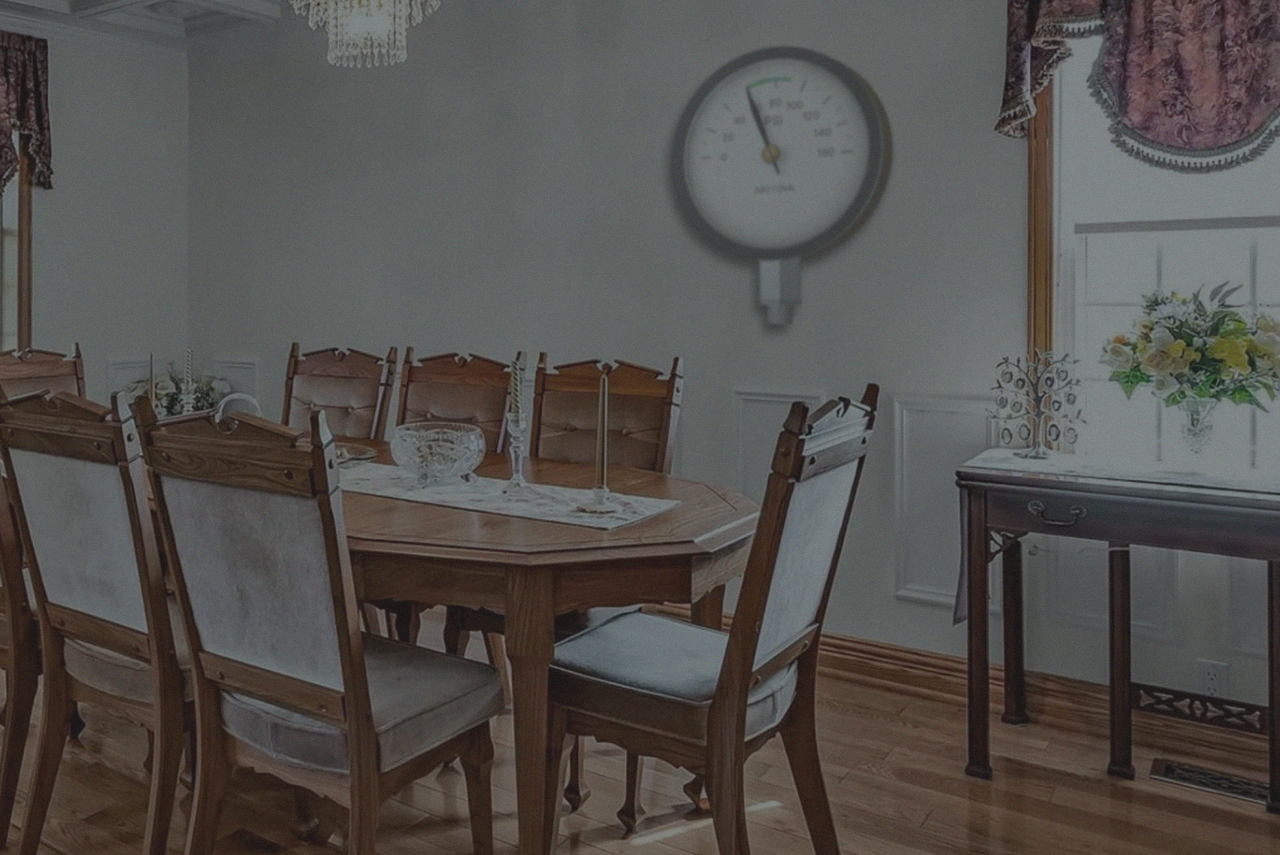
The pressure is 60psi
